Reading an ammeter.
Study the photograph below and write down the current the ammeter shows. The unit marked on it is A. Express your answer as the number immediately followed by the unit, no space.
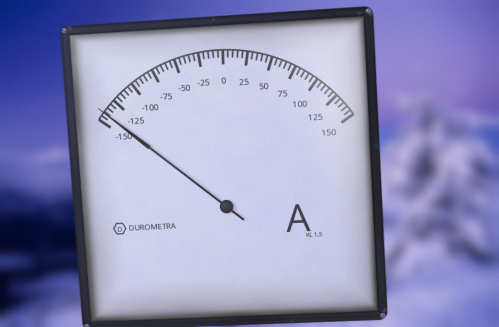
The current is -140A
